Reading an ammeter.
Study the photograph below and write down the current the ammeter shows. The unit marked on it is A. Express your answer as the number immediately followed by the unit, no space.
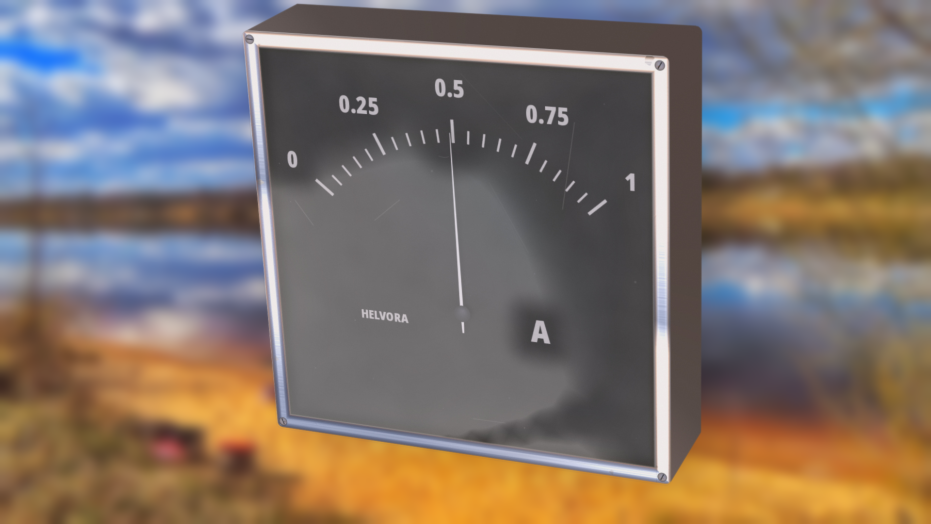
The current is 0.5A
